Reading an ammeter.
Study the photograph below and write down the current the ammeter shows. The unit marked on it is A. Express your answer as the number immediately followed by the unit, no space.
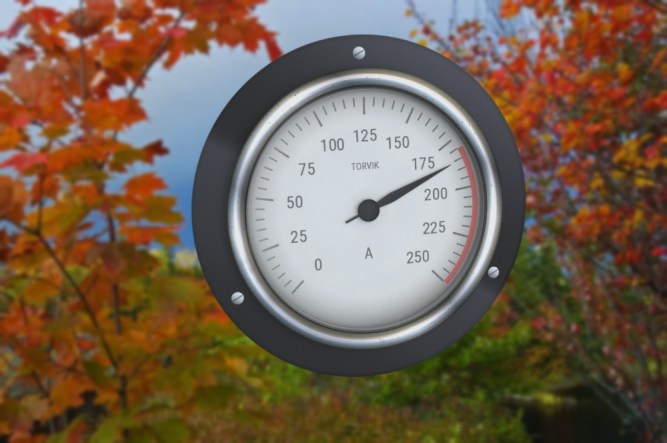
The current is 185A
